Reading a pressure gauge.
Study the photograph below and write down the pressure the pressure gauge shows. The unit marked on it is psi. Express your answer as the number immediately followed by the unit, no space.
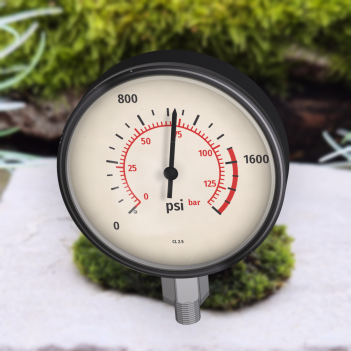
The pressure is 1050psi
